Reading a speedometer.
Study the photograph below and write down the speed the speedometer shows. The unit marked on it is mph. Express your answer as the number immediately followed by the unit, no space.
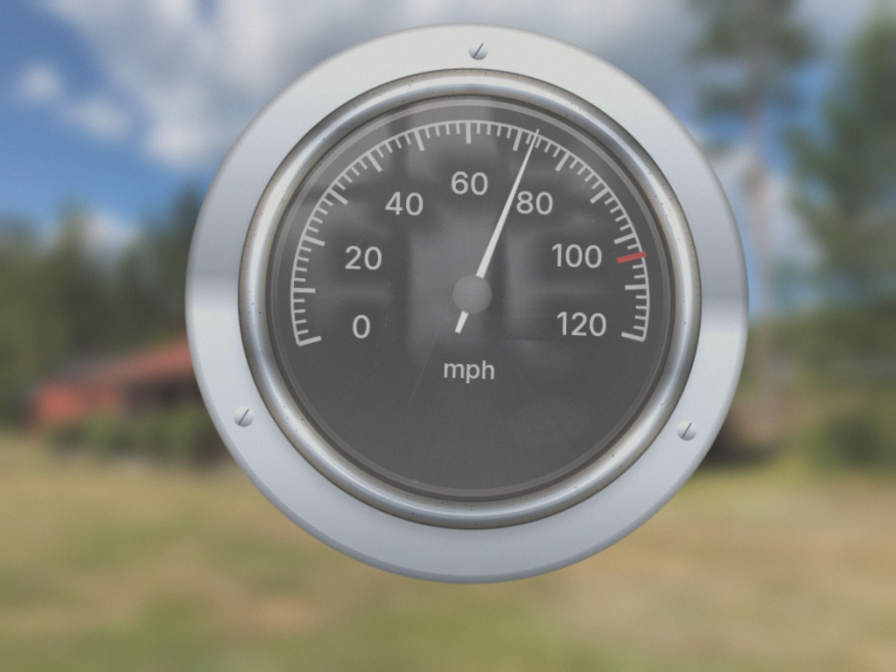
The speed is 73mph
